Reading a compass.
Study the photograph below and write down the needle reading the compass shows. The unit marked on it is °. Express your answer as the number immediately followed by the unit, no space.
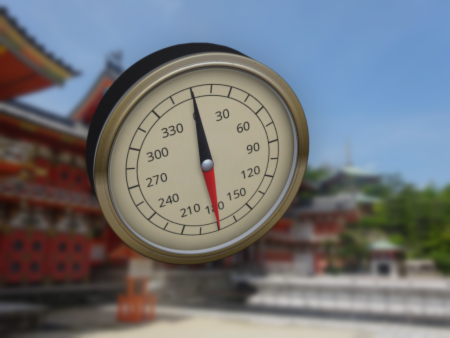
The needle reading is 180°
